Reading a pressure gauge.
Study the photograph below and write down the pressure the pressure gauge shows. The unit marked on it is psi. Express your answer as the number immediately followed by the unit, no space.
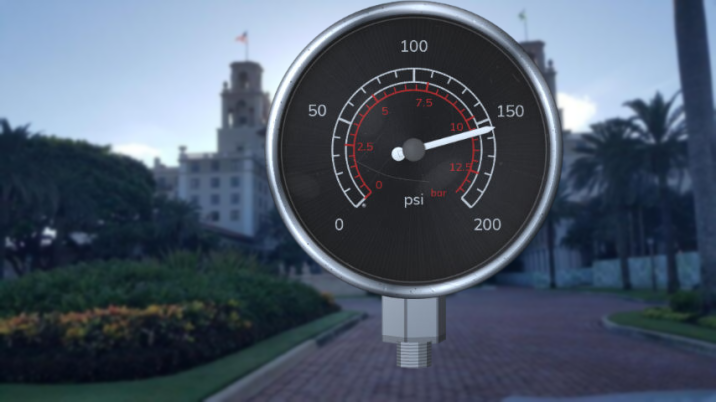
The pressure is 155psi
